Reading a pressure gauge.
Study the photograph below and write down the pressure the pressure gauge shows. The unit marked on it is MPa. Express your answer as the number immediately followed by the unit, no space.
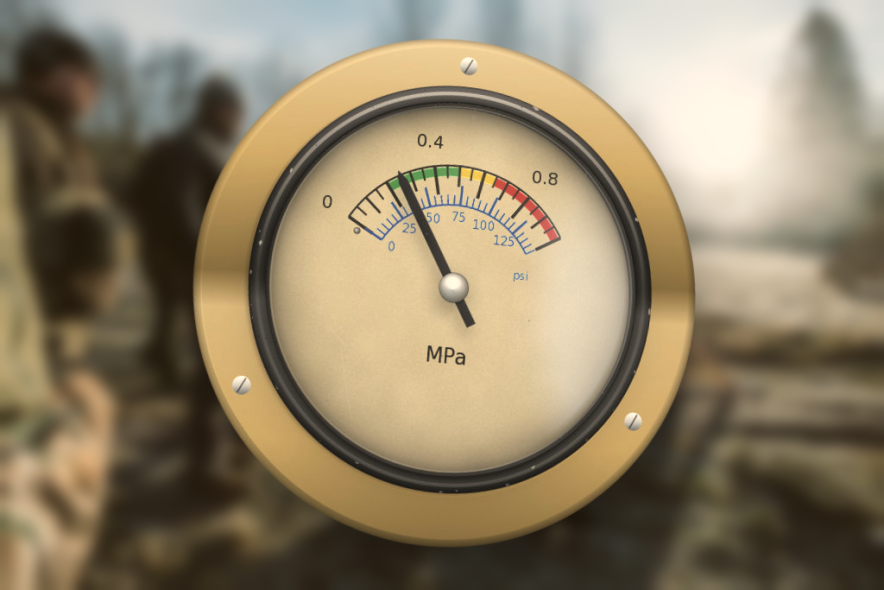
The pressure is 0.25MPa
